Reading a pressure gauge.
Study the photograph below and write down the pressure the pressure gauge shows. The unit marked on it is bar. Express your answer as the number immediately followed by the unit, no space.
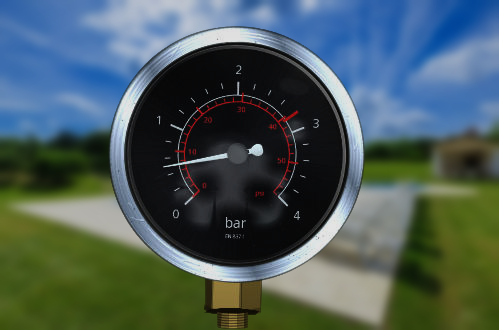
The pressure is 0.5bar
